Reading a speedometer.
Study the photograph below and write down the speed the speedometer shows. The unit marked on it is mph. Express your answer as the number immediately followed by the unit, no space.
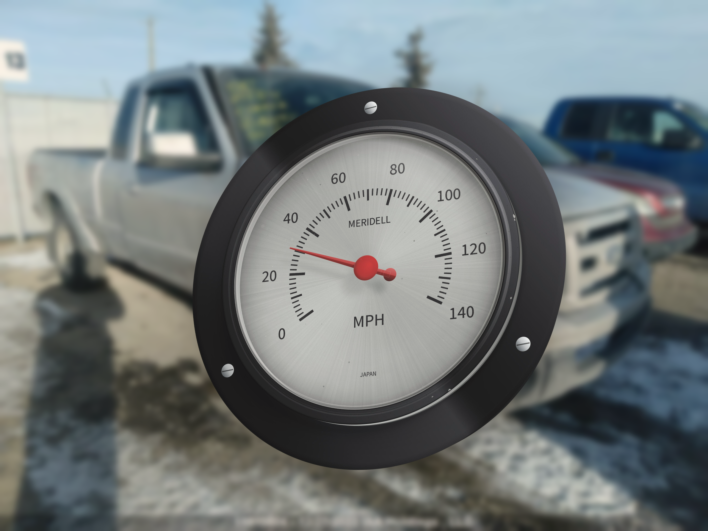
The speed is 30mph
